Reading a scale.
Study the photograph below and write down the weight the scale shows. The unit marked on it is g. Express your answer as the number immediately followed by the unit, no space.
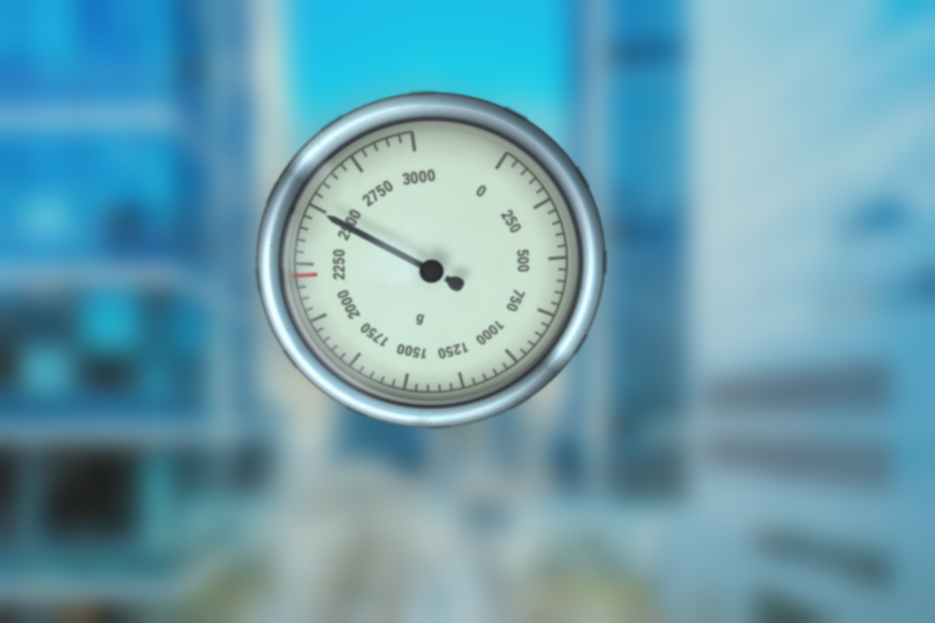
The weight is 2500g
